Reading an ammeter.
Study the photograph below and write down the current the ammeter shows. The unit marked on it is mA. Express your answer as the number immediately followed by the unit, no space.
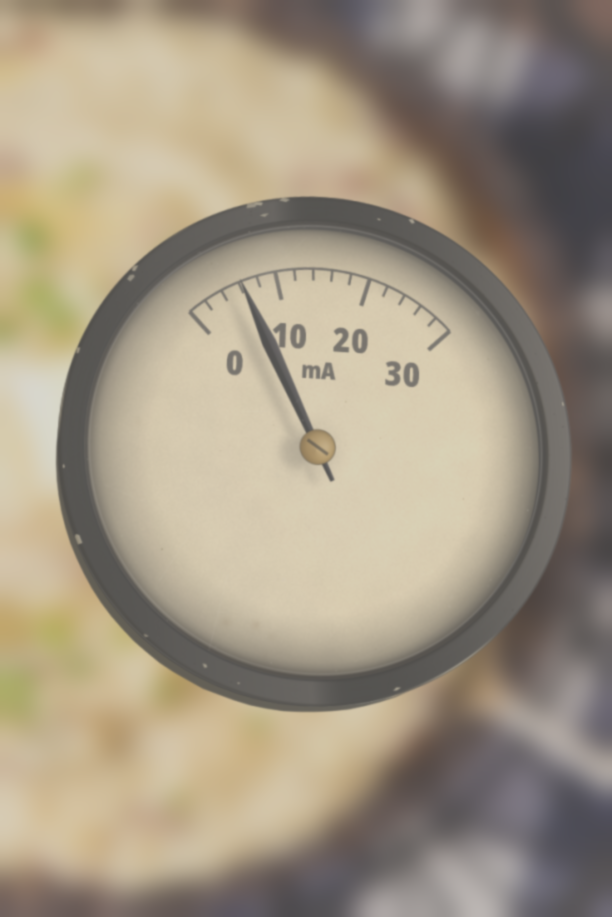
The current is 6mA
